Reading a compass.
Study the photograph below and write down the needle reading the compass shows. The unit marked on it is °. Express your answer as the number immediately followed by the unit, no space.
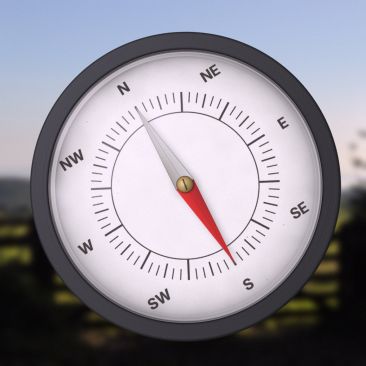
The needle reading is 180°
